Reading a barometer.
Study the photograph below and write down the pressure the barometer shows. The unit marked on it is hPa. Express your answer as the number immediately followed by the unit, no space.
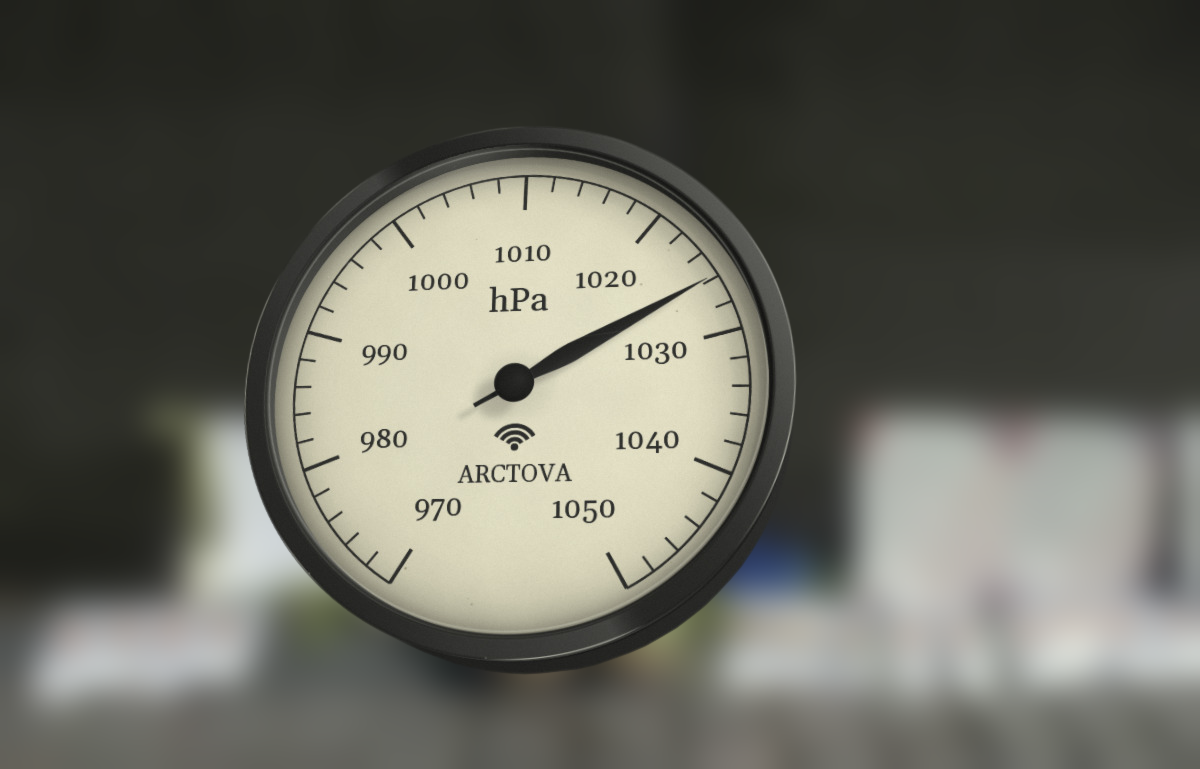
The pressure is 1026hPa
